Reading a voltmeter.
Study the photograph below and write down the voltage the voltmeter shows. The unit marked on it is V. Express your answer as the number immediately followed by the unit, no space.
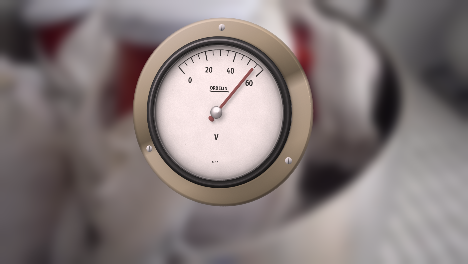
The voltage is 55V
